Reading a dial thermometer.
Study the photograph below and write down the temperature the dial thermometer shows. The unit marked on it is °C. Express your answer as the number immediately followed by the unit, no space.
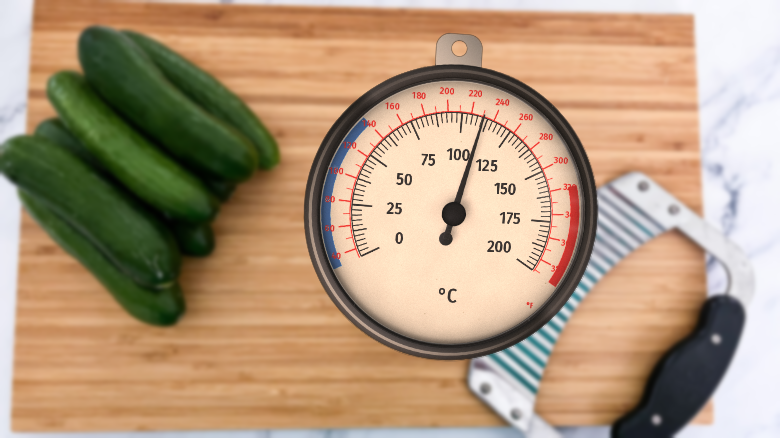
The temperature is 110°C
